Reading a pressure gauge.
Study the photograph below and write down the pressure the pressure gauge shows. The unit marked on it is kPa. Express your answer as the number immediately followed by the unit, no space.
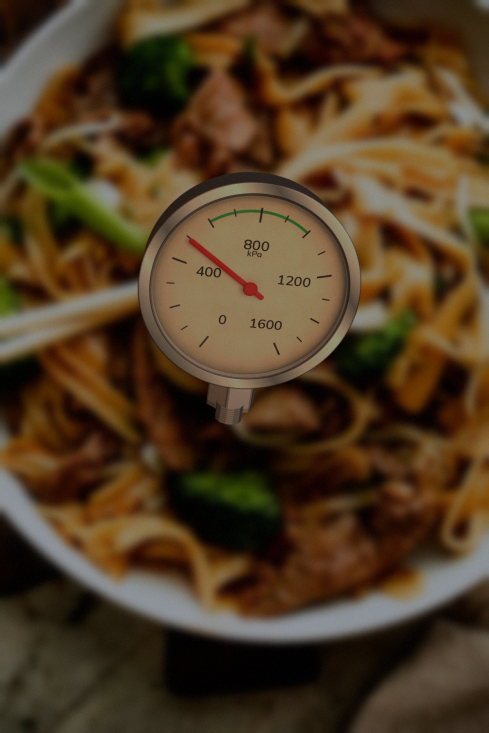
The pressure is 500kPa
